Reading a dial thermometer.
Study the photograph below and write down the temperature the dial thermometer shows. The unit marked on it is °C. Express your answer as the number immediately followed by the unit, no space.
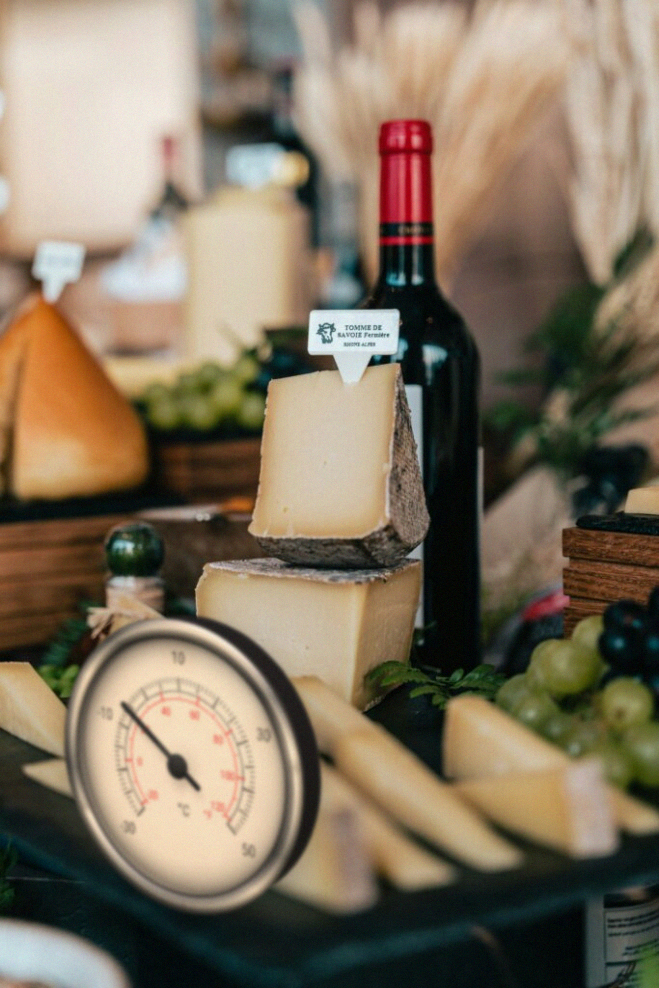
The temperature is -5°C
